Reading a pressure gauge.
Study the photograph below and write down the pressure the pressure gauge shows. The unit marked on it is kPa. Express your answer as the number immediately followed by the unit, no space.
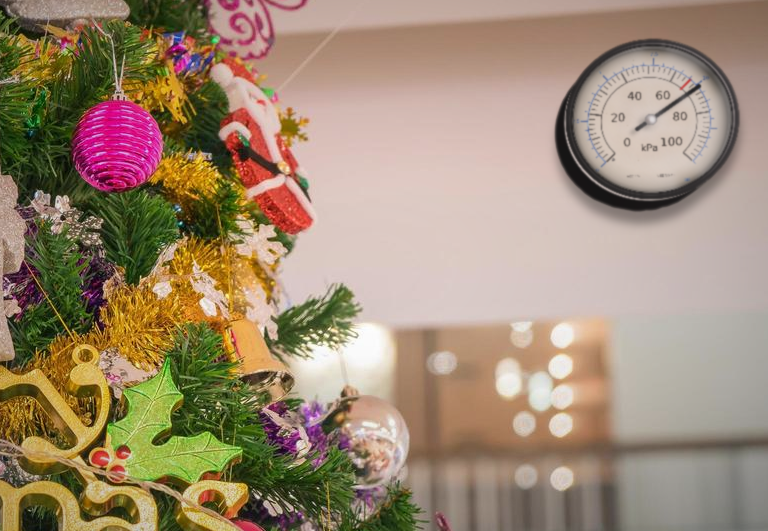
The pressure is 70kPa
